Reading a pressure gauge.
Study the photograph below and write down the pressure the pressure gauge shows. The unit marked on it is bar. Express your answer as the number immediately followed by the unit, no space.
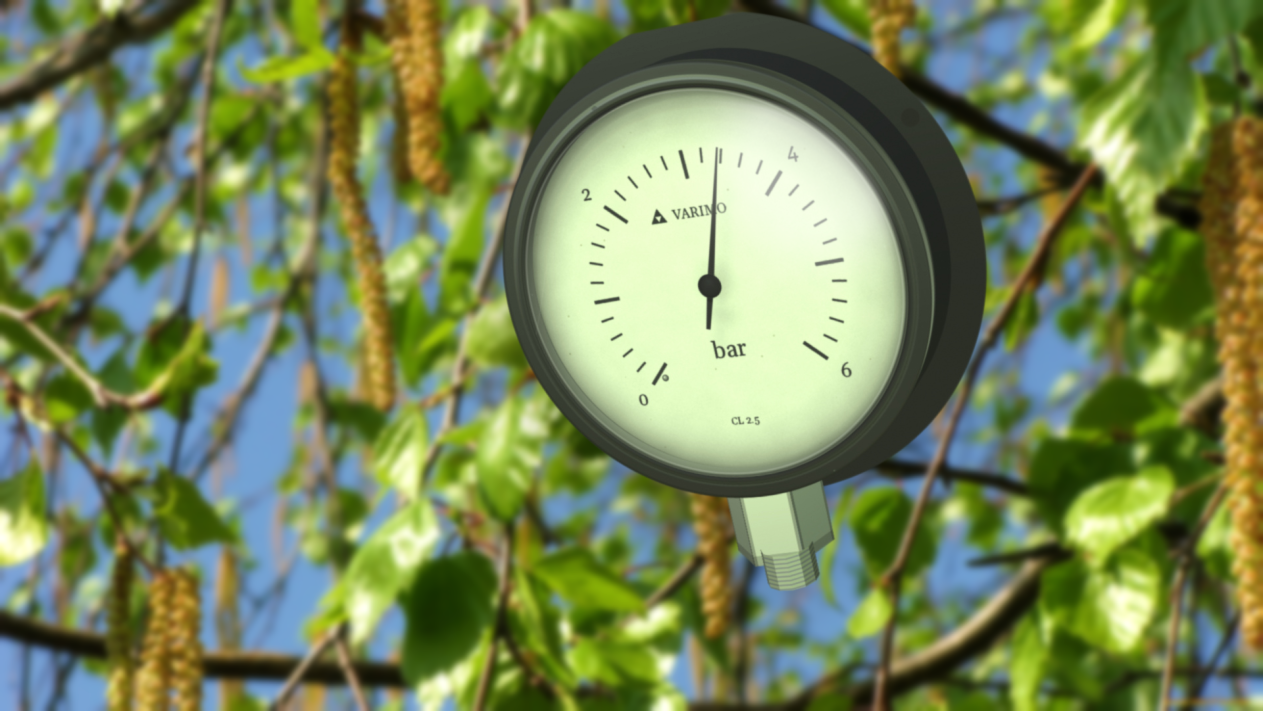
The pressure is 3.4bar
